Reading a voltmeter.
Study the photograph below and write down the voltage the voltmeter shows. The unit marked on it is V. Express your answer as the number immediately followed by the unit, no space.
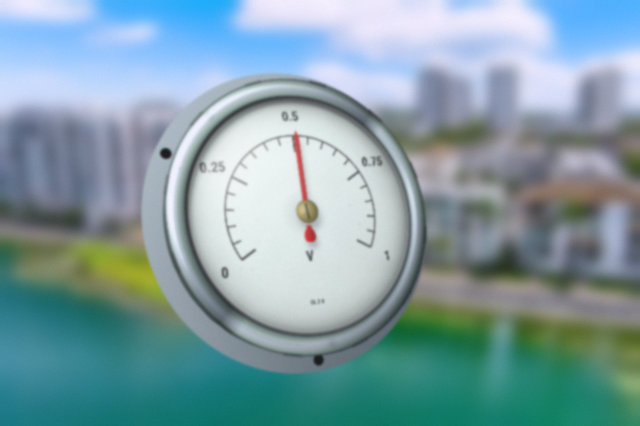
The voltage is 0.5V
